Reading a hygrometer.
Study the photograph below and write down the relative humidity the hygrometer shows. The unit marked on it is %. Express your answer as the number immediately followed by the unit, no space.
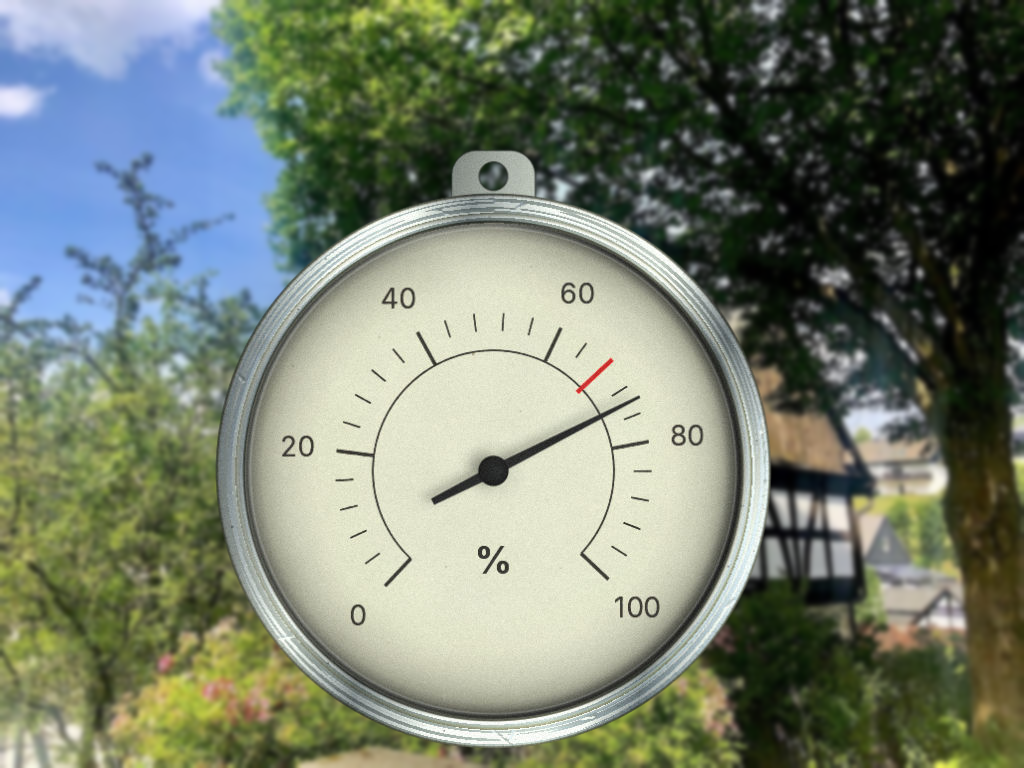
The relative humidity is 74%
